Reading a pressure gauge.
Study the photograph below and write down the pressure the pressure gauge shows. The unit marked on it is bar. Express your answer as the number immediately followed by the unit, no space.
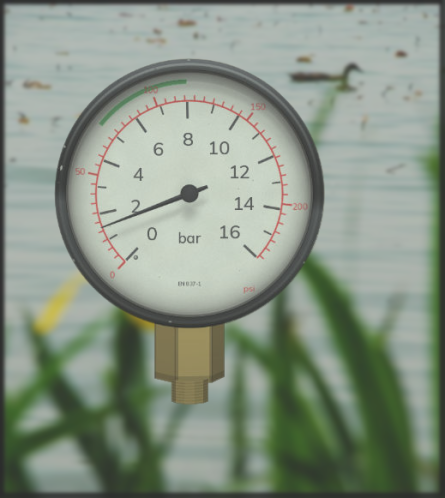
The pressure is 1.5bar
